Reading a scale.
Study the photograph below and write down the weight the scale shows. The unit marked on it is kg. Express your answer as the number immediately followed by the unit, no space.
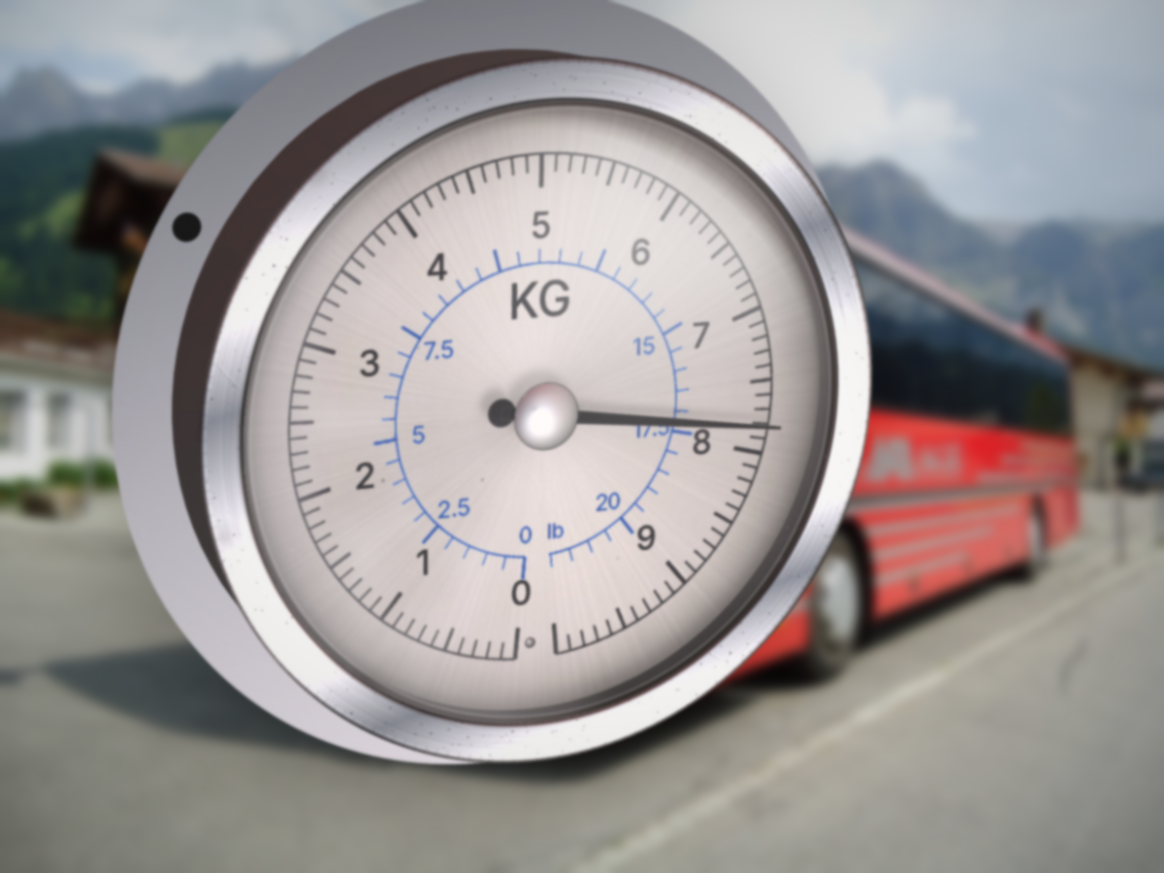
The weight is 7.8kg
